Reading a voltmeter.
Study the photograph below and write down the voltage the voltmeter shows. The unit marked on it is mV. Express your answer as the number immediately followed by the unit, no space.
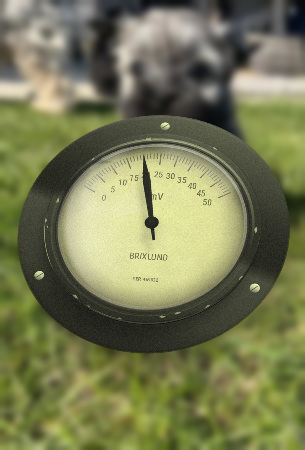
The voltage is 20mV
